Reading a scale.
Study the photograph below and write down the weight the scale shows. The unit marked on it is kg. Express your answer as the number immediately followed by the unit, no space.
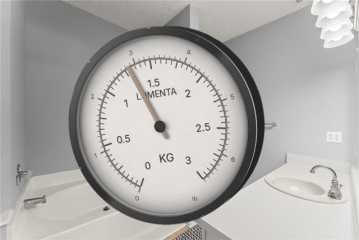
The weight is 1.3kg
